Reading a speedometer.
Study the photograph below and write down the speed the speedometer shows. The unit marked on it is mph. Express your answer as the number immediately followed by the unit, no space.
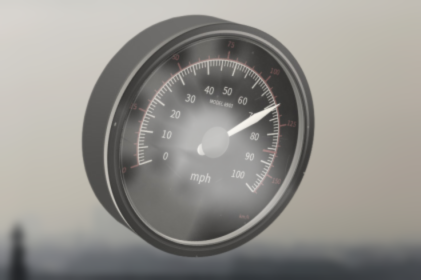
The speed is 70mph
